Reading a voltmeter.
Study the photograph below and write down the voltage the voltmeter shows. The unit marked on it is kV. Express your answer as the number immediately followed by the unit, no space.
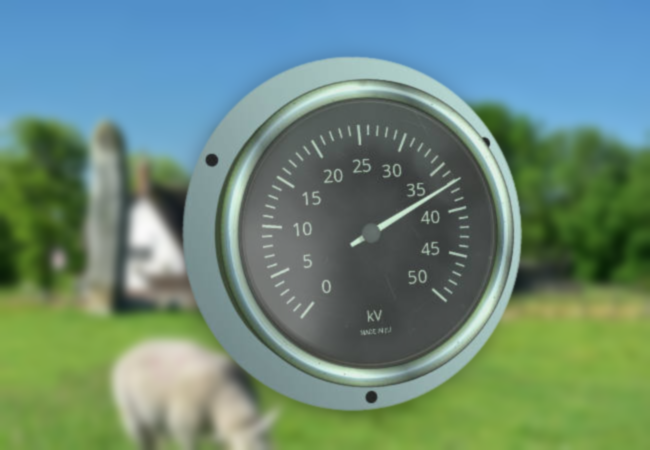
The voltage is 37kV
